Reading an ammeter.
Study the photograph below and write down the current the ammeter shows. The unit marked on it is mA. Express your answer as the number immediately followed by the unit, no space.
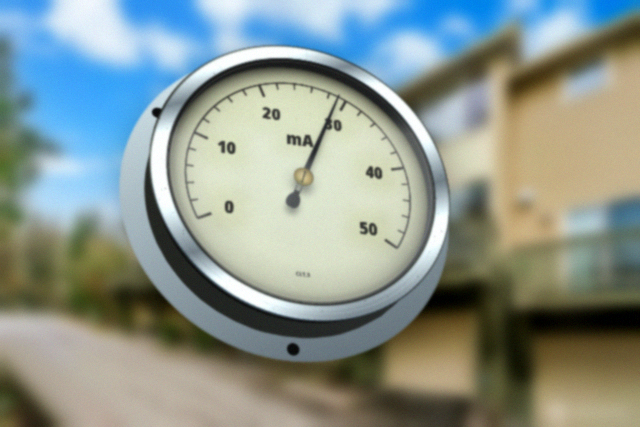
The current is 29mA
